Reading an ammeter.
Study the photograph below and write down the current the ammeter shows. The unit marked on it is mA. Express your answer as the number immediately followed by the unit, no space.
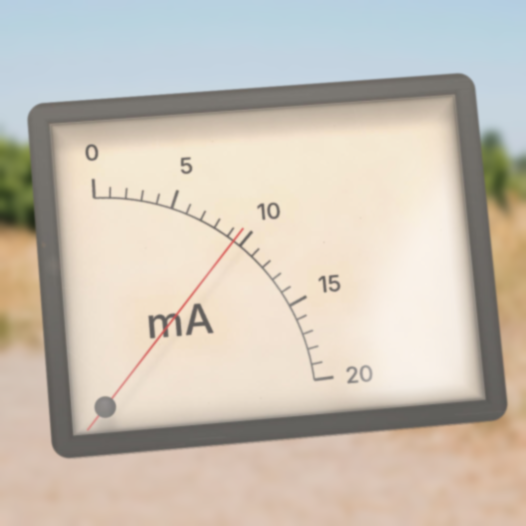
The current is 9.5mA
